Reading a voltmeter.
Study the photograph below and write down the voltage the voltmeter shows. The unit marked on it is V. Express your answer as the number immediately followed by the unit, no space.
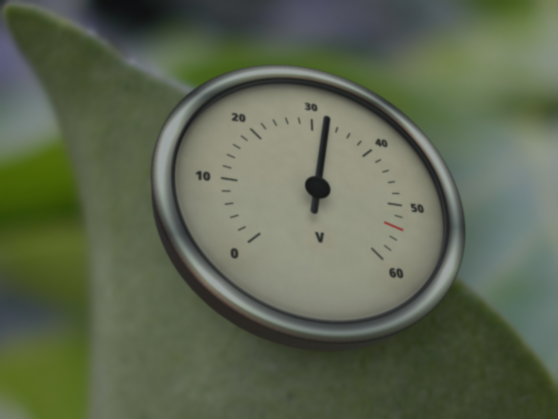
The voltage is 32V
